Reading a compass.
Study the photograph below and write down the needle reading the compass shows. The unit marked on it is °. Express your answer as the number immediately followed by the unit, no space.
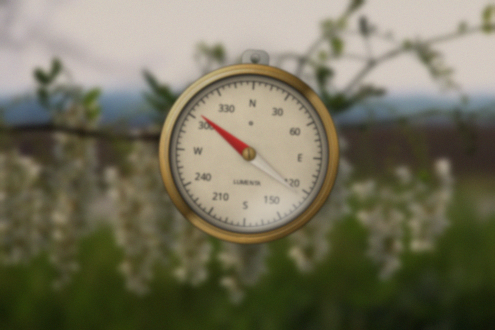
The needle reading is 305°
